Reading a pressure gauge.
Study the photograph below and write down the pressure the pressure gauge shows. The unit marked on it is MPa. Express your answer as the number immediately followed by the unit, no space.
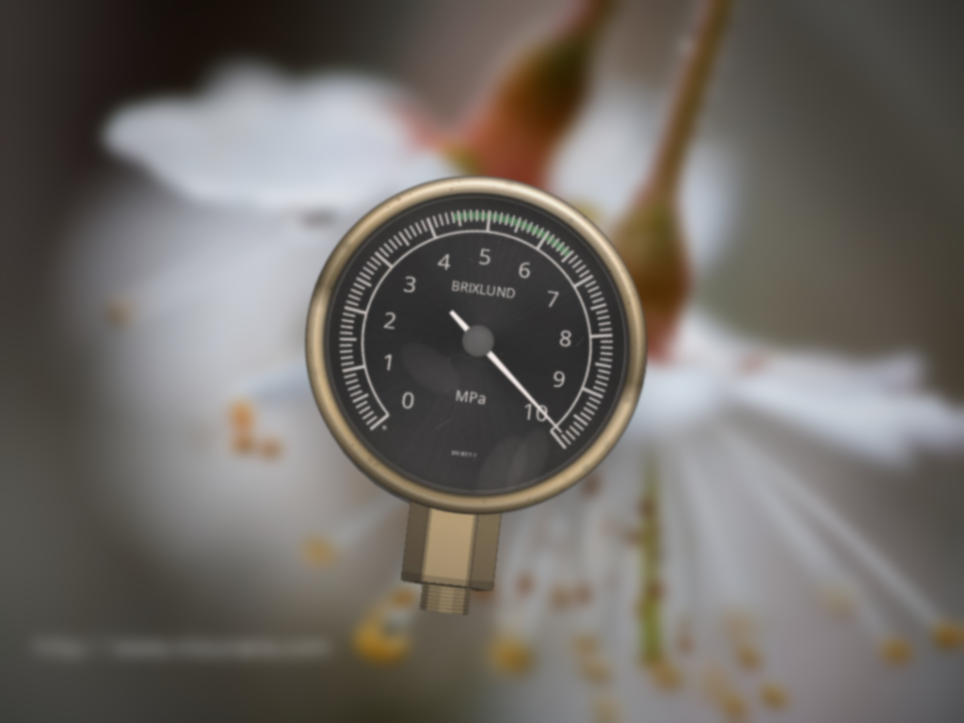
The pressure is 9.9MPa
